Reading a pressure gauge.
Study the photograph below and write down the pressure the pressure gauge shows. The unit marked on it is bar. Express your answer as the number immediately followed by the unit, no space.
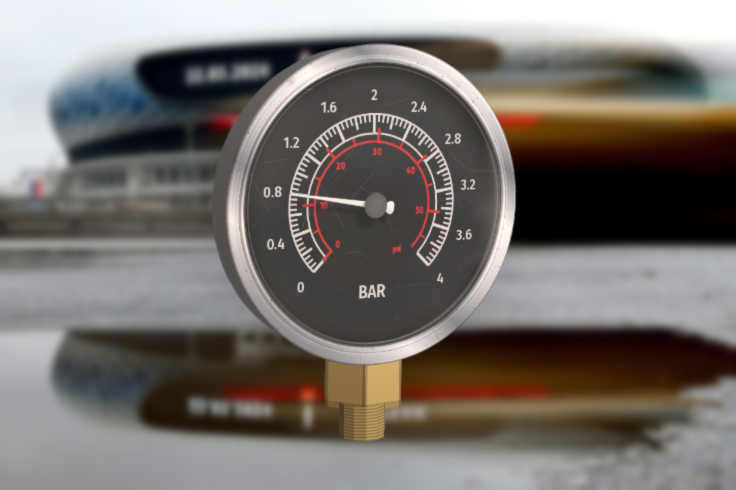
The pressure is 0.8bar
